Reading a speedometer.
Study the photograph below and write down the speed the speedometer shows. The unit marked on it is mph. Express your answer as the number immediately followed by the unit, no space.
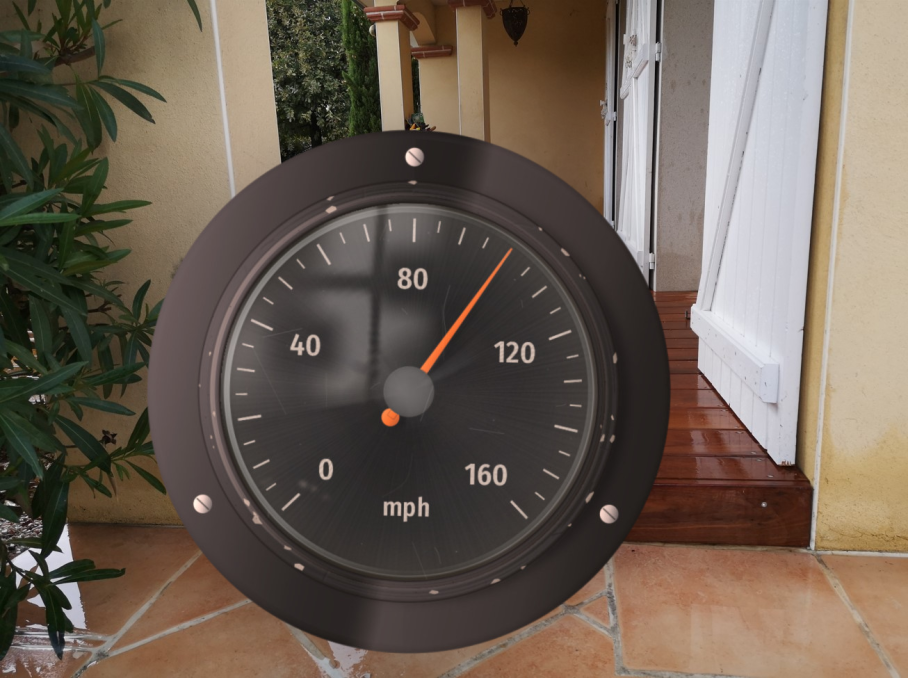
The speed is 100mph
